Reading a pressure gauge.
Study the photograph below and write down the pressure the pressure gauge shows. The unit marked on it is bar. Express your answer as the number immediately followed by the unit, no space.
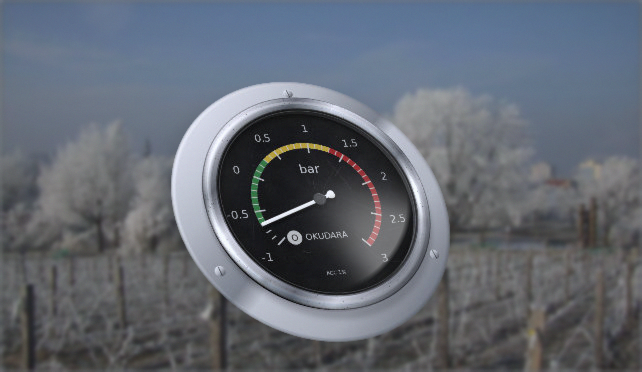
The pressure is -0.7bar
